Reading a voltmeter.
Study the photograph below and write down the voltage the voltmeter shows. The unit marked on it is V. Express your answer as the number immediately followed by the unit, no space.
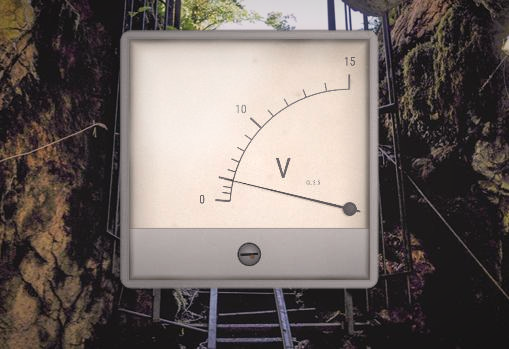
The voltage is 5V
